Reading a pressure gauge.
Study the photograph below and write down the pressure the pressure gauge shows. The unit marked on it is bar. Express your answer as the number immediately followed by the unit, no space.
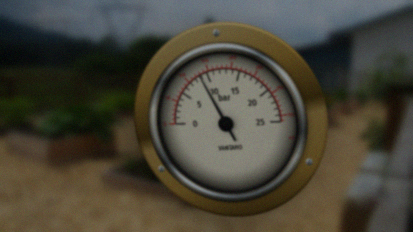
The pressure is 9bar
